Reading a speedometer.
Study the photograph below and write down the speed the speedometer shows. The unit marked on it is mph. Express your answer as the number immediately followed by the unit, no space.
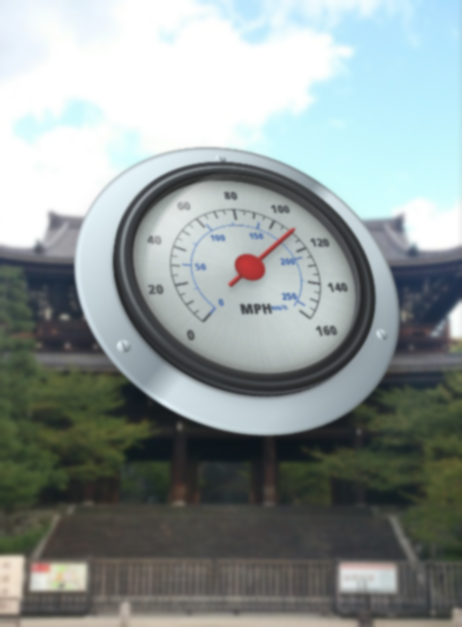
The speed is 110mph
